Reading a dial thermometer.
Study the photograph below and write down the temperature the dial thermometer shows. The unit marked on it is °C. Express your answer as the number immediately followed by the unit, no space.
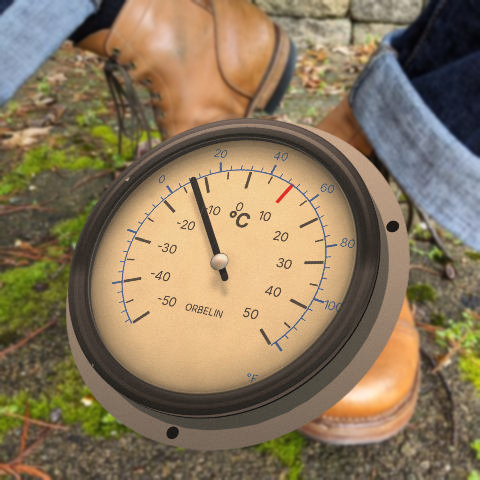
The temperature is -12.5°C
